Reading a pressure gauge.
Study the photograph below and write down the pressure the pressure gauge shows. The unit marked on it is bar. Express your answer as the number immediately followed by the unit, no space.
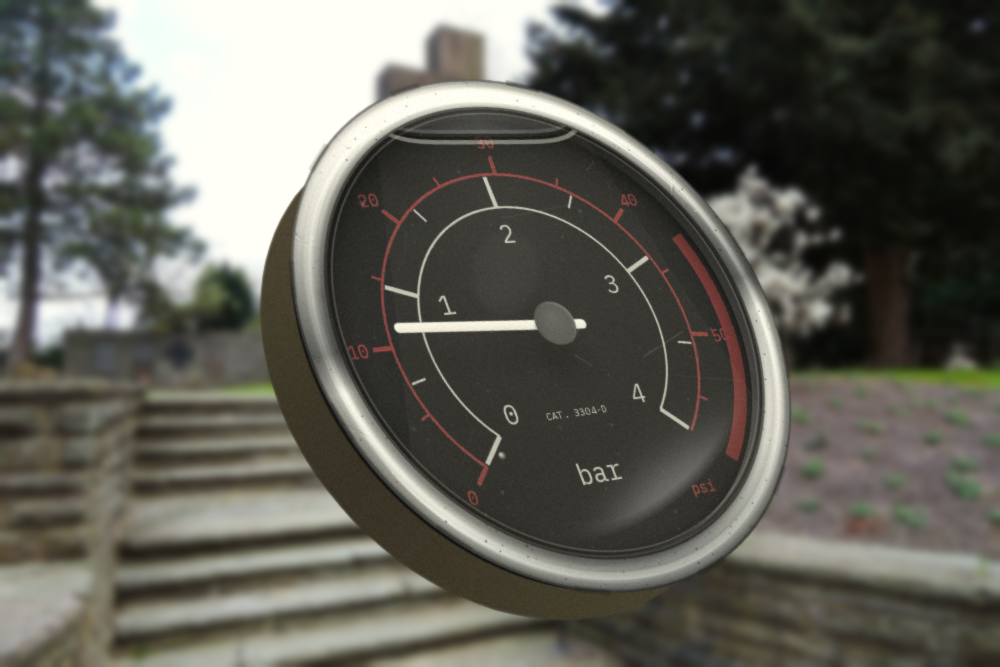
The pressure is 0.75bar
